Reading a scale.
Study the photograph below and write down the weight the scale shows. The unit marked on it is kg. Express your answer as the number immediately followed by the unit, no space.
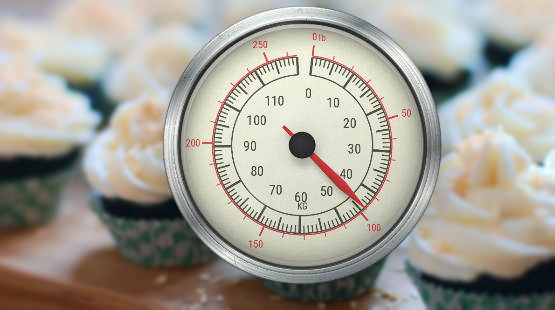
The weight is 44kg
